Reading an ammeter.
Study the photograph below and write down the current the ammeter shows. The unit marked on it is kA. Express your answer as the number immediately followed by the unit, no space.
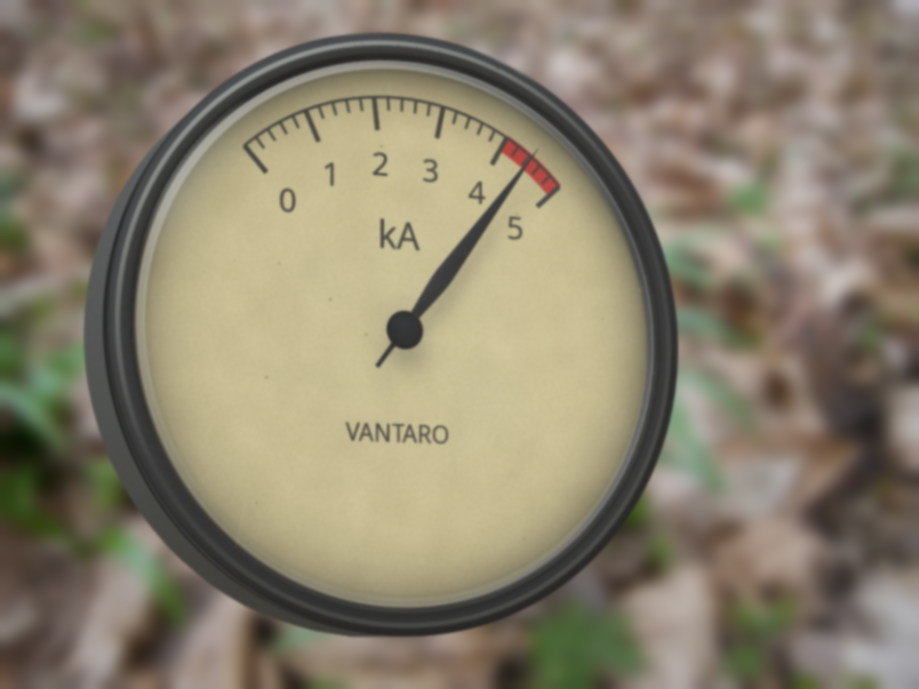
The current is 4.4kA
